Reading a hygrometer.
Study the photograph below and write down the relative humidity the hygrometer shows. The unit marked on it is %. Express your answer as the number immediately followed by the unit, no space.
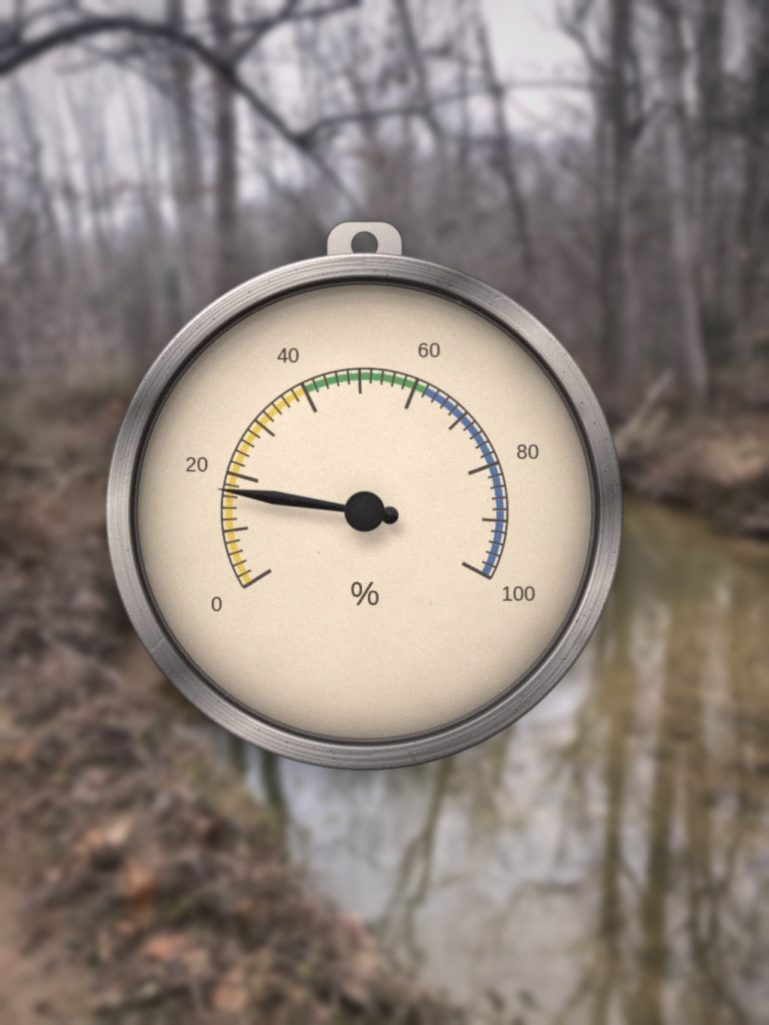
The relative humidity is 17%
